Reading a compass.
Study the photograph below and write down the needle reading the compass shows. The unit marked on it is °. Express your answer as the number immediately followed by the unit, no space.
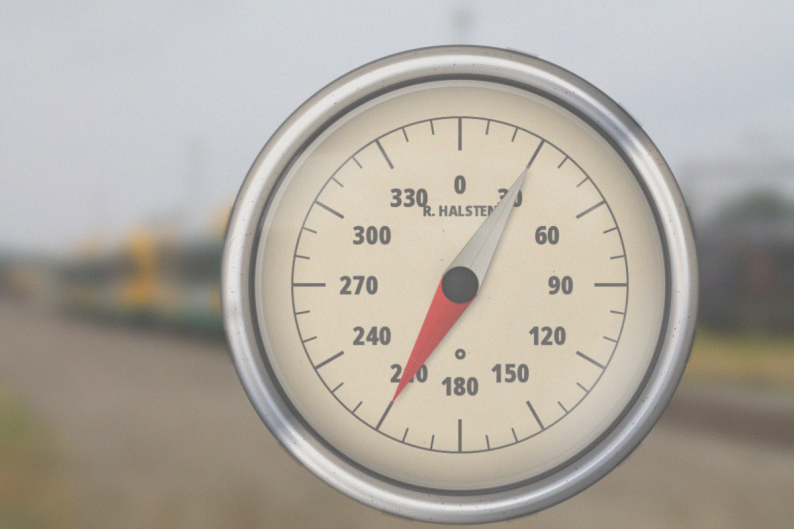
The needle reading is 210°
